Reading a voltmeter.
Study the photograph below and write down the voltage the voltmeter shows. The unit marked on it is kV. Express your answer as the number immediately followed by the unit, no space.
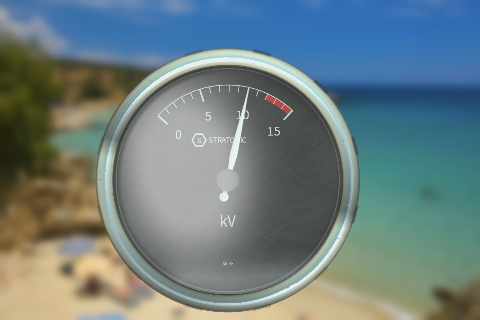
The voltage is 10kV
